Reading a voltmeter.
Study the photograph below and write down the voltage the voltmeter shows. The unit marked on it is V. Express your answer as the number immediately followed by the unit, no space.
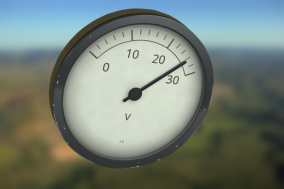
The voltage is 26V
